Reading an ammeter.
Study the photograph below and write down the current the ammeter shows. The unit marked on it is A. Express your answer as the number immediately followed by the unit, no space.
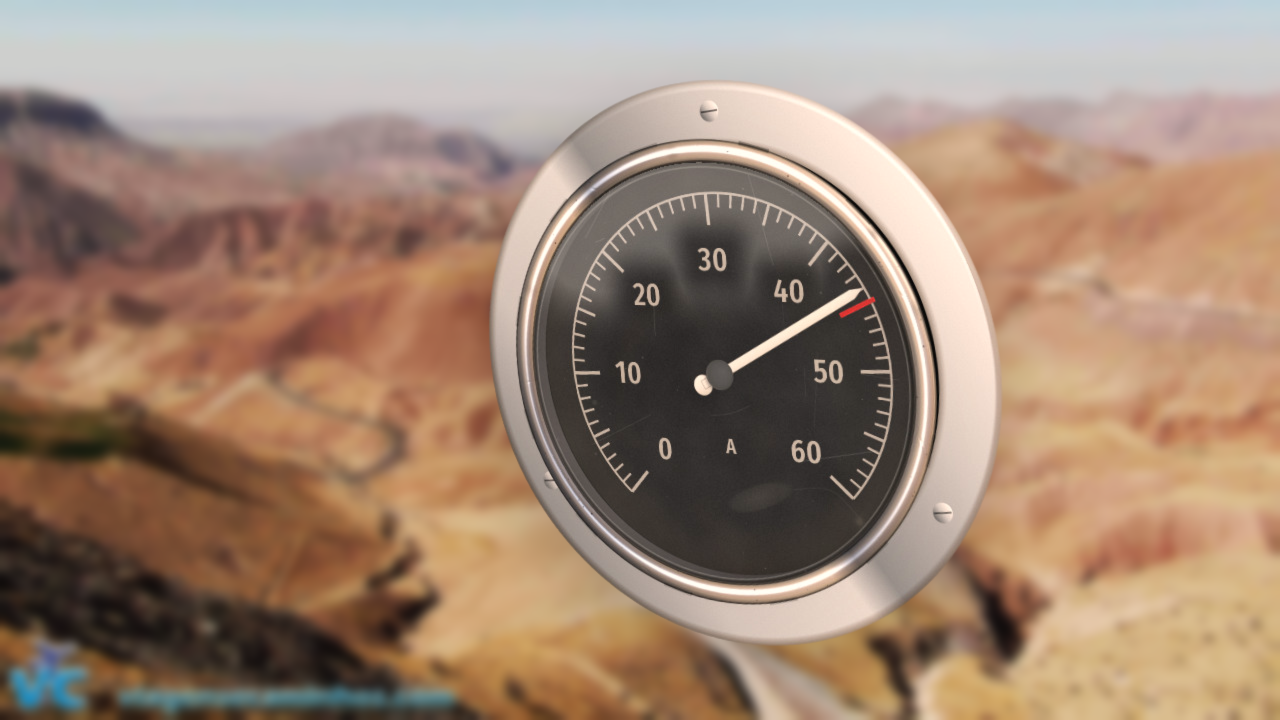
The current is 44A
